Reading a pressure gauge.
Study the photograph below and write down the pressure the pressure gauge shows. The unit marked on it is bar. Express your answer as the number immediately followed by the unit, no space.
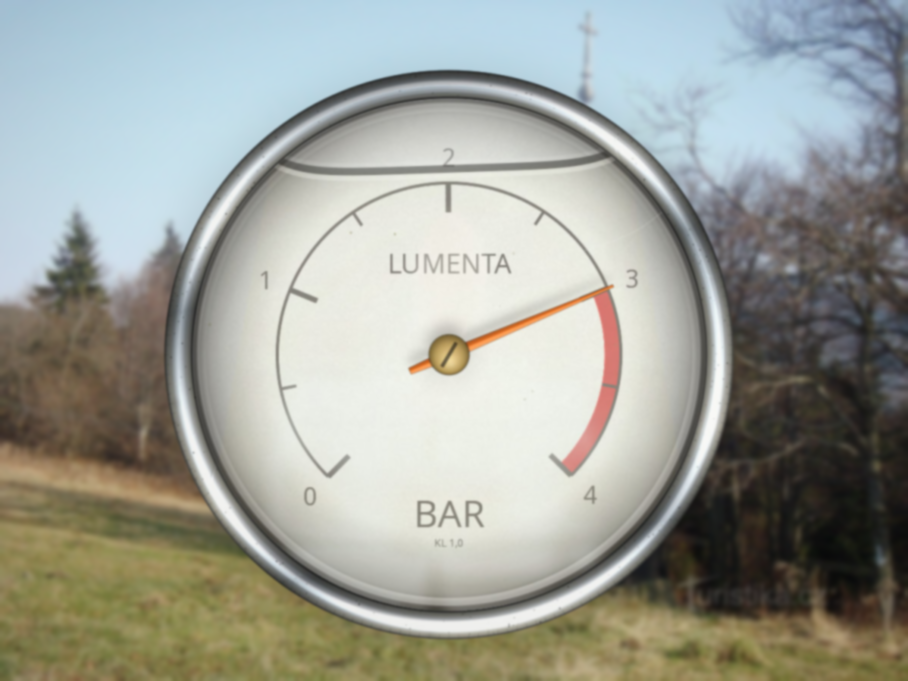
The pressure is 3bar
